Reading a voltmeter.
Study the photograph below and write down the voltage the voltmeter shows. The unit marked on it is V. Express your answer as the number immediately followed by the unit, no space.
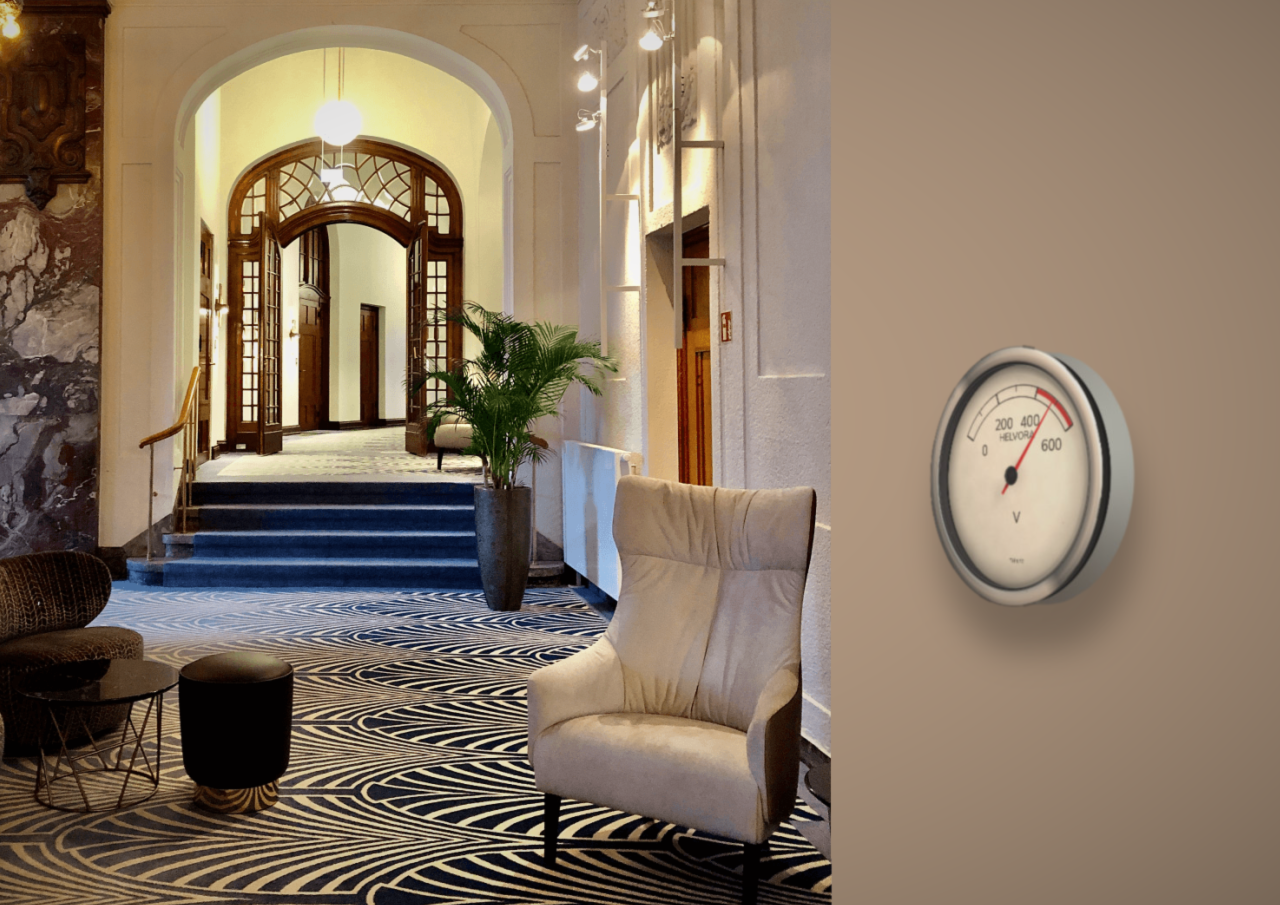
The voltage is 500V
